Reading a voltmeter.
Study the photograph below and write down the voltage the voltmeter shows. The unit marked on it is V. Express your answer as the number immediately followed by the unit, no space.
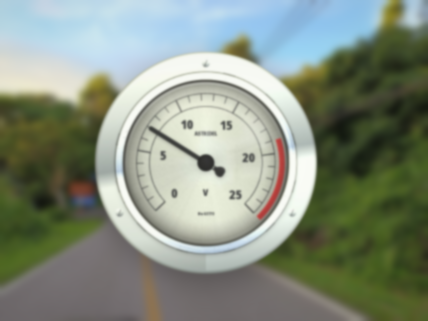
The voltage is 7V
